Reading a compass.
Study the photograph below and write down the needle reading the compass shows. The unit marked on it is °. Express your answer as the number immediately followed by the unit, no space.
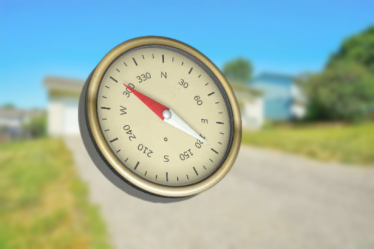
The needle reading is 300°
